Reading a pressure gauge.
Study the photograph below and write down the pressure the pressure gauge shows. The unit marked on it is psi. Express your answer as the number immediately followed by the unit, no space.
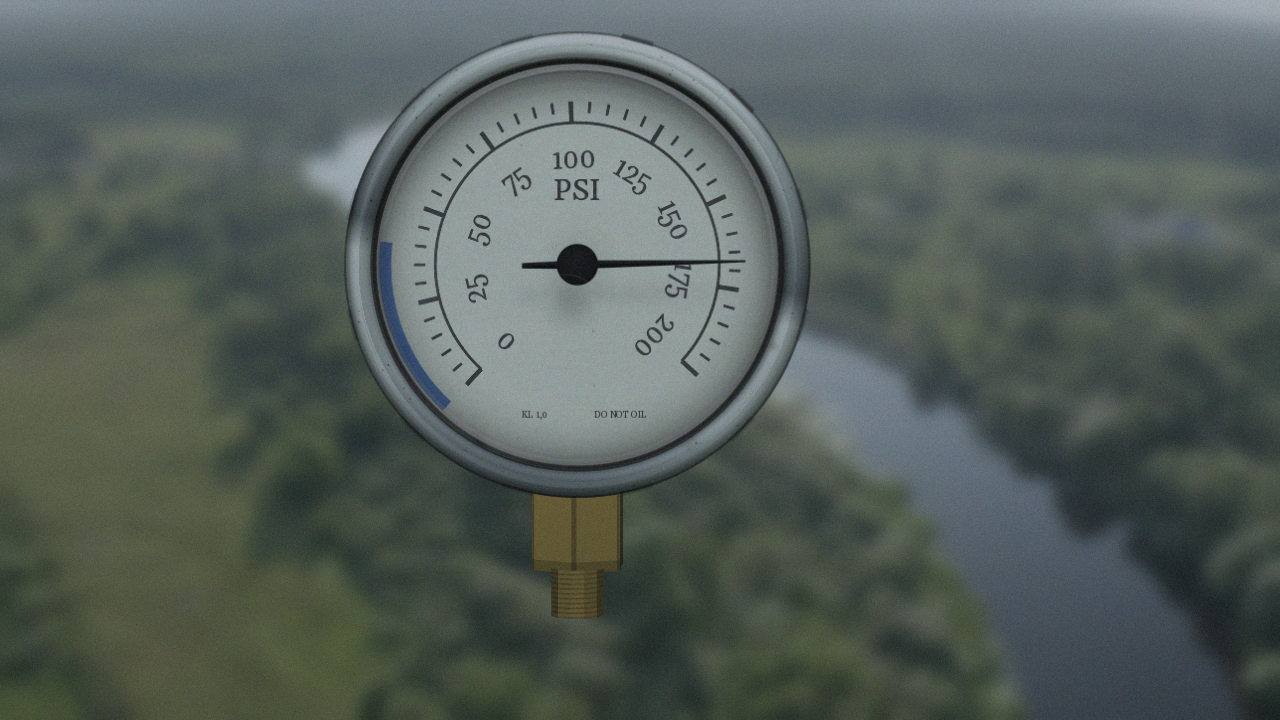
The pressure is 167.5psi
